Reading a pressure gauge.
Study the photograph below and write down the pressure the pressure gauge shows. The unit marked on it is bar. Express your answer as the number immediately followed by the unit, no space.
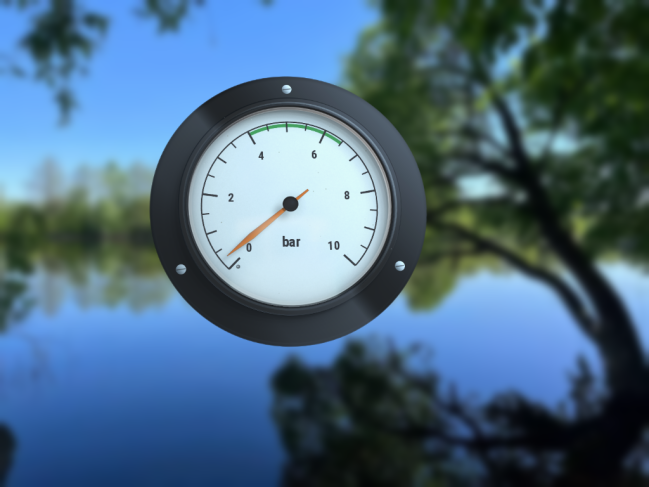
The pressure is 0.25bar
